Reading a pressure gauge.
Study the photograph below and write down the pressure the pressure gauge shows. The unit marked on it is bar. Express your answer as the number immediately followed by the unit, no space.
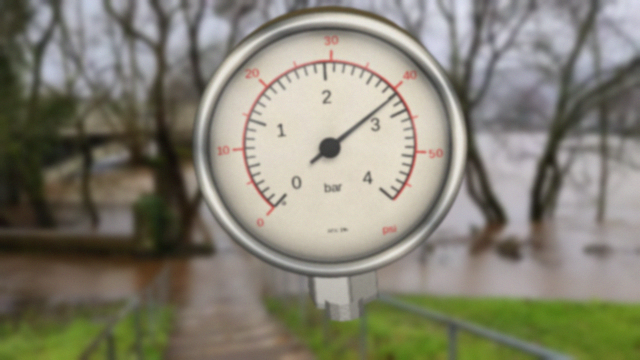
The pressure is 2.8bar
